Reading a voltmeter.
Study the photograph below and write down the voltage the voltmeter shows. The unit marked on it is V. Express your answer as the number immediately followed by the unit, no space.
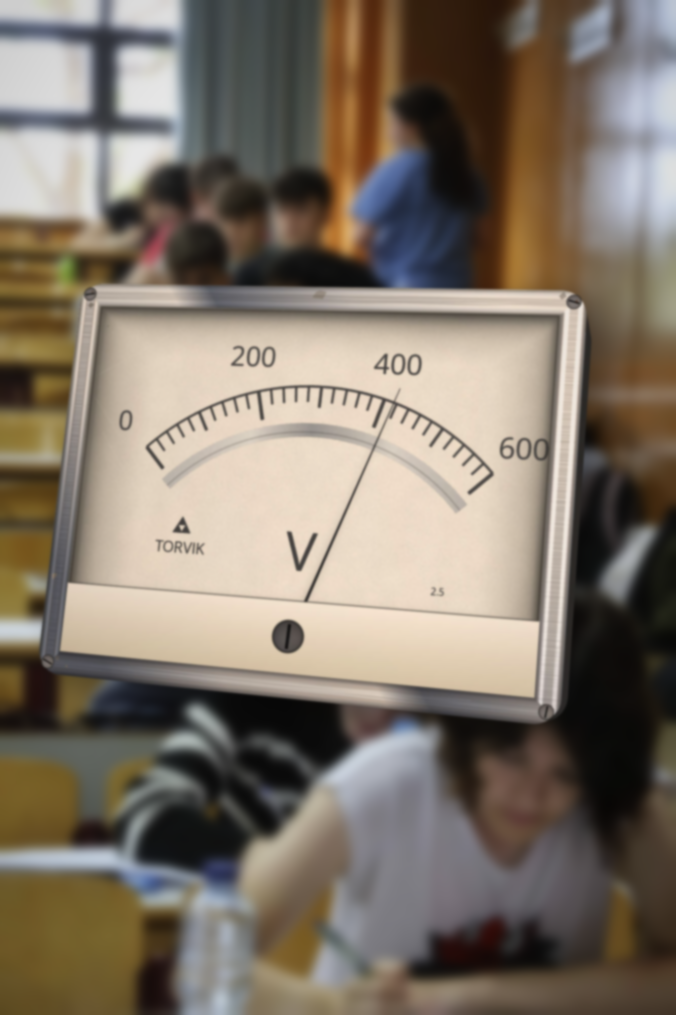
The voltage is 420V
